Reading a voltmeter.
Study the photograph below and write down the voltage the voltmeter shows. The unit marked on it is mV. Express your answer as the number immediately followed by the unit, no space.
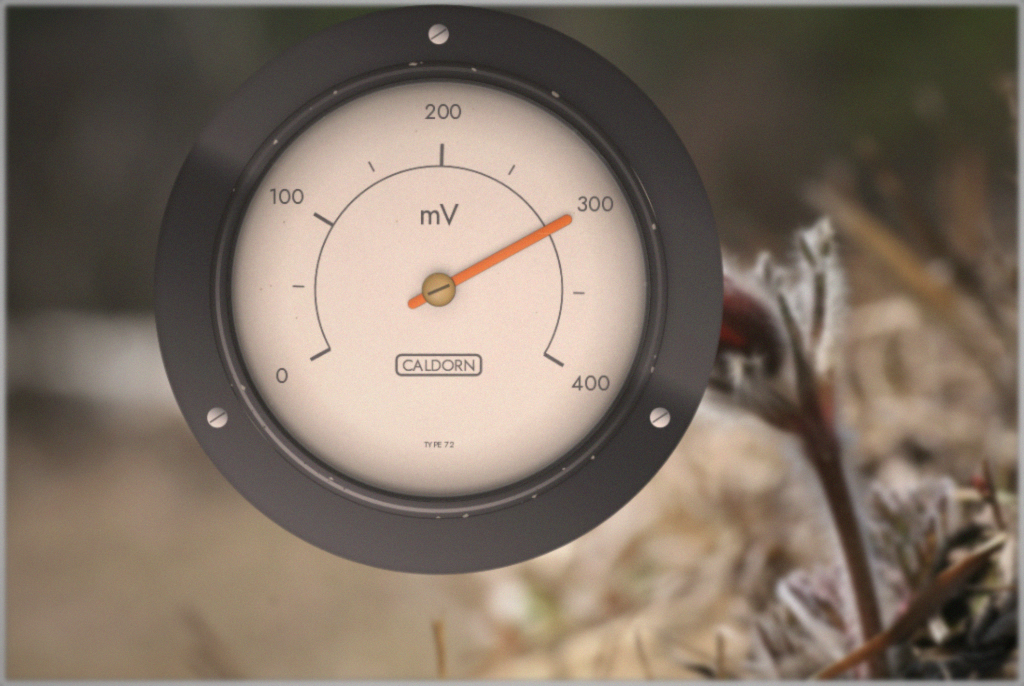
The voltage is 300mV
